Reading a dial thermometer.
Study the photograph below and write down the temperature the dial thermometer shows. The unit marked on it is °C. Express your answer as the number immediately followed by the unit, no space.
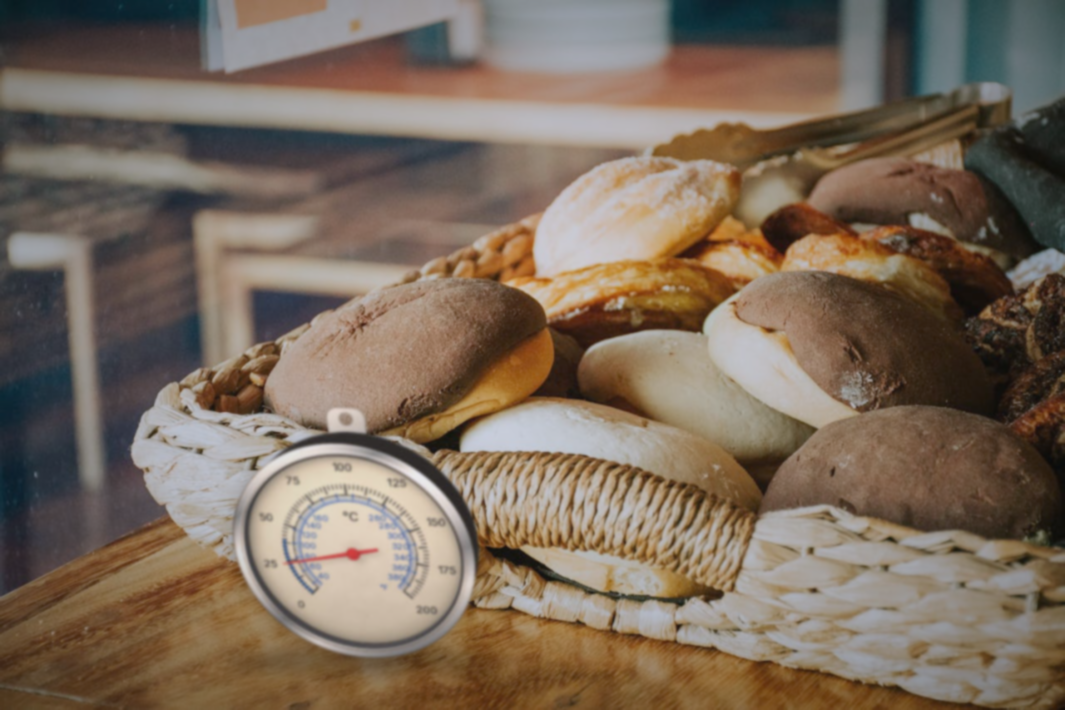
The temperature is 25°C
